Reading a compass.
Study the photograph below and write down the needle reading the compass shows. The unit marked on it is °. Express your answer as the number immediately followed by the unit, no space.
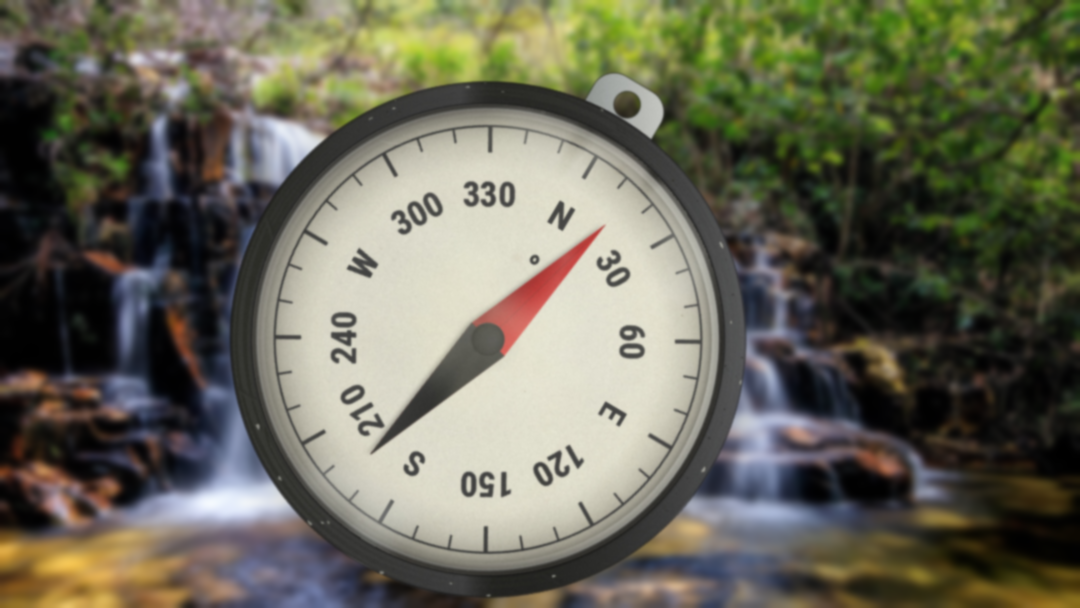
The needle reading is 15°
